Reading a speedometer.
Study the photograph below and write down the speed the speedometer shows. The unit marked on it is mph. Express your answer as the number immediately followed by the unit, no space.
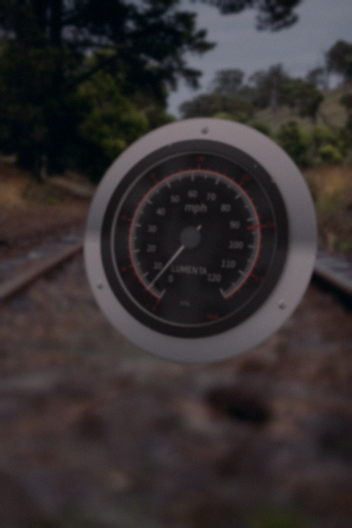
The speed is 5mph
